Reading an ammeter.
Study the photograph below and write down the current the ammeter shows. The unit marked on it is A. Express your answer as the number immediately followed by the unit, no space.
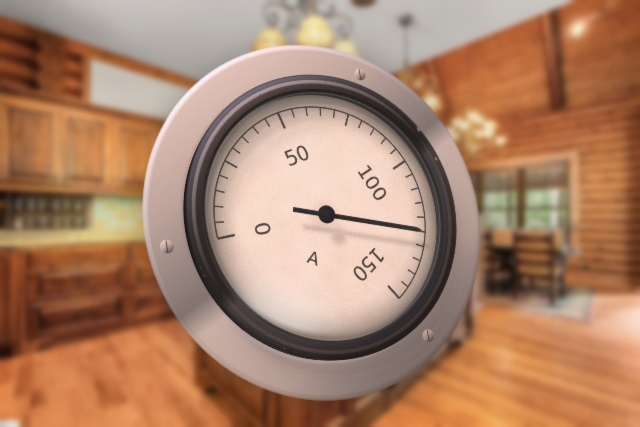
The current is 125A
